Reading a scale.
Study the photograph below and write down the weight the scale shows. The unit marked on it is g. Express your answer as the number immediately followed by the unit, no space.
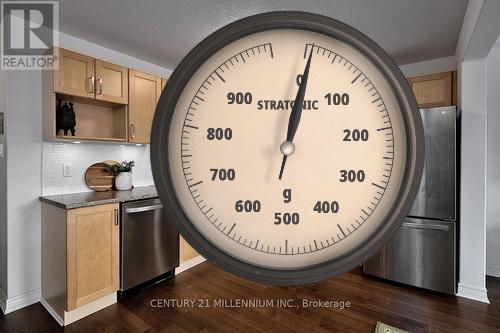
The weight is 10g
